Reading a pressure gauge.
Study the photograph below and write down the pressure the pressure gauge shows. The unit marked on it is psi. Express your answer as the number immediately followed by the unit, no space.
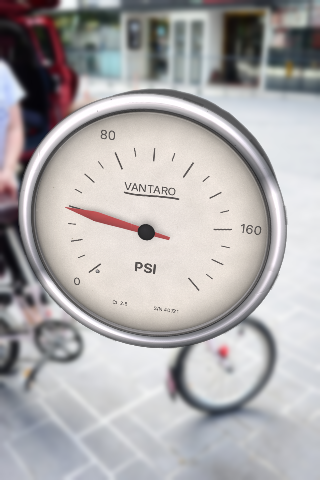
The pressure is 40psi
